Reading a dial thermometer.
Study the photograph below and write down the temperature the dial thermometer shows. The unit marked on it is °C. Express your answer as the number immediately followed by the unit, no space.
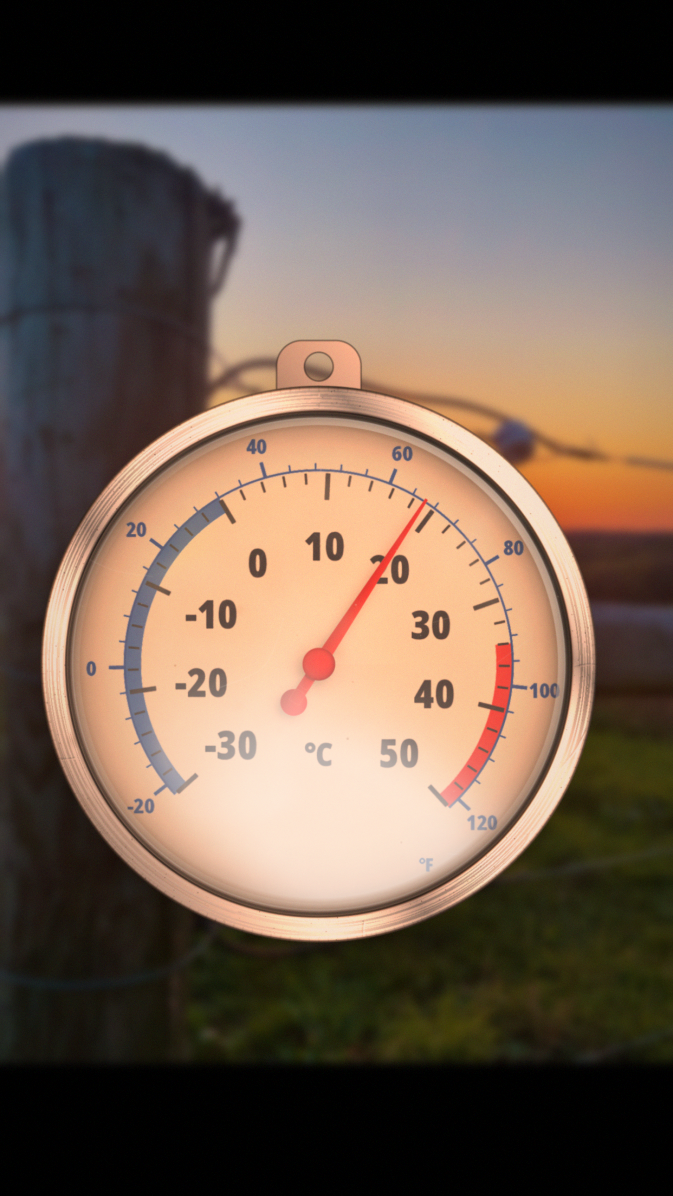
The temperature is 19°C
